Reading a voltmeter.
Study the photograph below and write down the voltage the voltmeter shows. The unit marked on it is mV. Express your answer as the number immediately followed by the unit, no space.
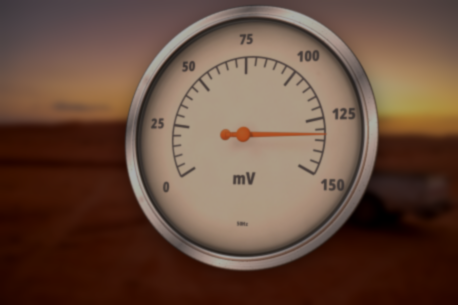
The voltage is 132.5mV
